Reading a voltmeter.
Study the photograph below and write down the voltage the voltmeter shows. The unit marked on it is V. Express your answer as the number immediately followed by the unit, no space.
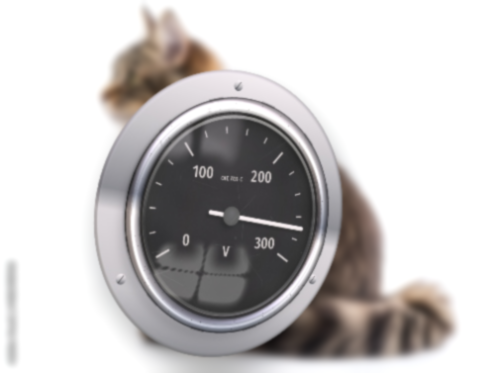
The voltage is 270V
